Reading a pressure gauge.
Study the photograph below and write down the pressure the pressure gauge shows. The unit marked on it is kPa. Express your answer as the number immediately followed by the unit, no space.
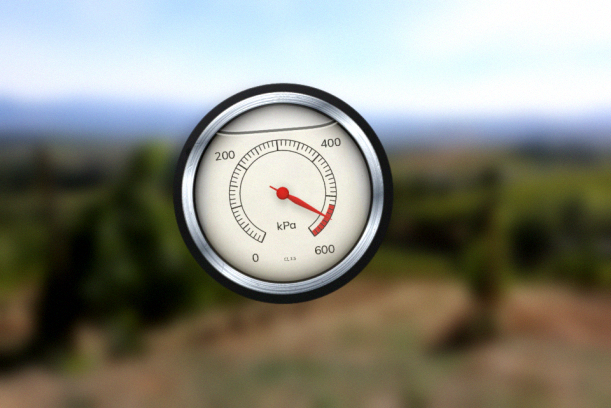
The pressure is 550kPa
